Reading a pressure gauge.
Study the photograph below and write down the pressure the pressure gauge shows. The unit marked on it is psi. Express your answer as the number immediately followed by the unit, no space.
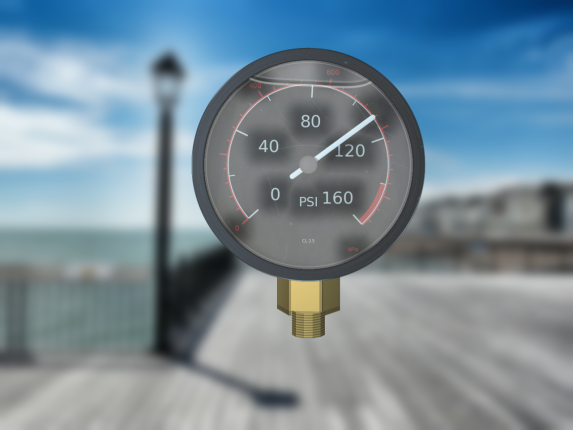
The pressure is 110psi
